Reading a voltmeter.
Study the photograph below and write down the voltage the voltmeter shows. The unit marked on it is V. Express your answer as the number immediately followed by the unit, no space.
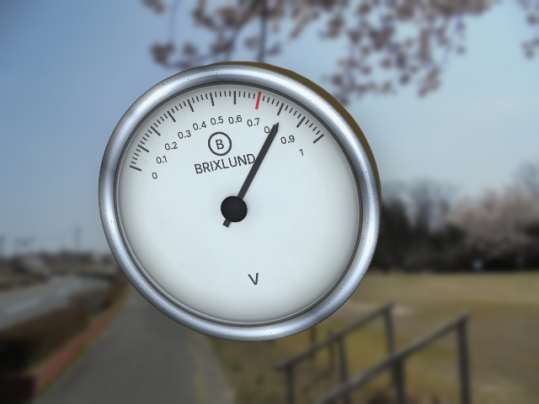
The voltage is 0.82V
